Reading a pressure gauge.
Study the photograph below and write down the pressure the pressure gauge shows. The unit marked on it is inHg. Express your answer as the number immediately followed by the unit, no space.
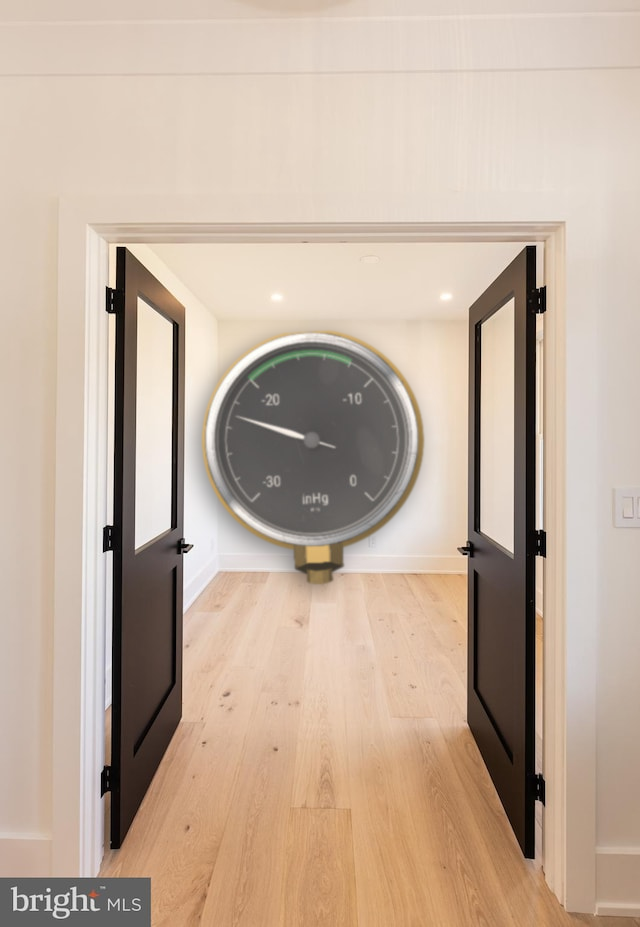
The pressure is -23inHg
